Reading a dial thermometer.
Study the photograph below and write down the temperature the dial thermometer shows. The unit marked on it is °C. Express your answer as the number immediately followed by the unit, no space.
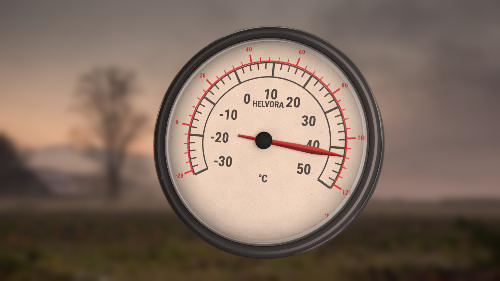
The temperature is 42°C
